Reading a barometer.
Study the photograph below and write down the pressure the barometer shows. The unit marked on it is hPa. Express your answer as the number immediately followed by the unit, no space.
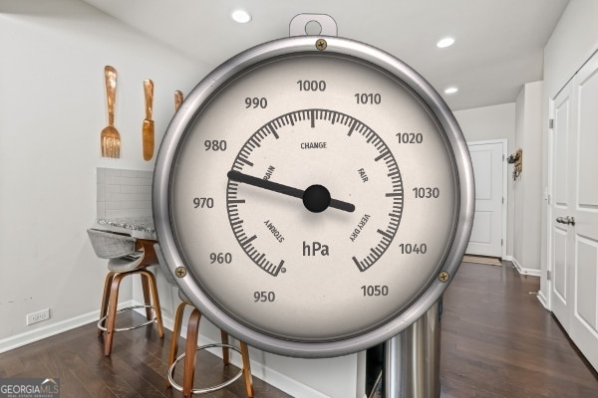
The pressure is 976hPa
